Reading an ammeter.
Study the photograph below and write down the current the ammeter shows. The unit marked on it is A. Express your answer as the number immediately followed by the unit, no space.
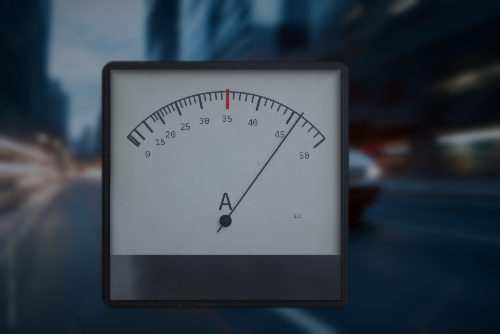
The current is 46A
